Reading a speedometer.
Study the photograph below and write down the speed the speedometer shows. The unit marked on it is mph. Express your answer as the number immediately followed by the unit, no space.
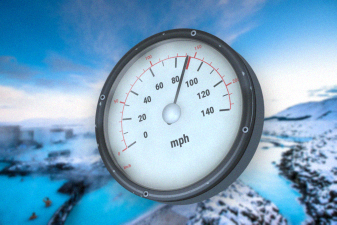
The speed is 90mph
